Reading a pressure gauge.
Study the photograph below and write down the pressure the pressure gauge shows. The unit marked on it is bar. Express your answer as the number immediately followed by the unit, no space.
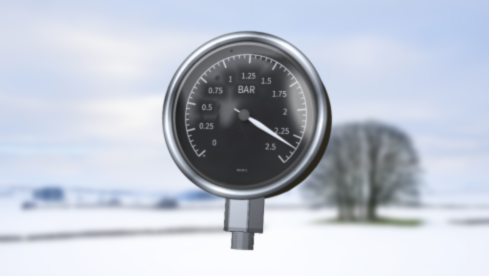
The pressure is 2.35bar
